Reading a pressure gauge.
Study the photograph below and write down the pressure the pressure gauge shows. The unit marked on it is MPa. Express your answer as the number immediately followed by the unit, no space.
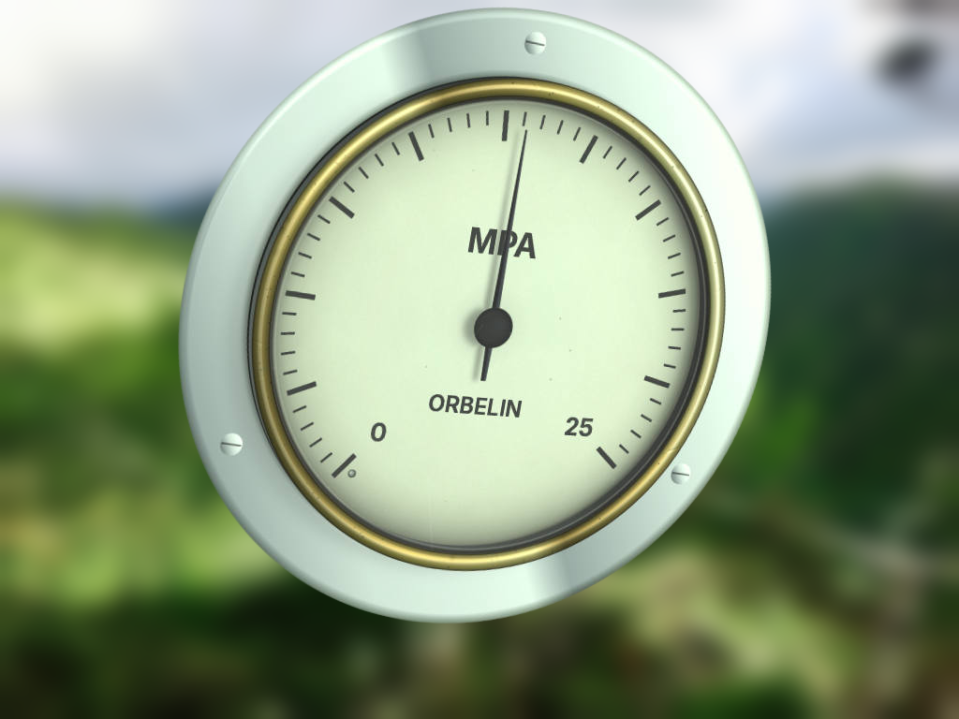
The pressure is 13MPa
